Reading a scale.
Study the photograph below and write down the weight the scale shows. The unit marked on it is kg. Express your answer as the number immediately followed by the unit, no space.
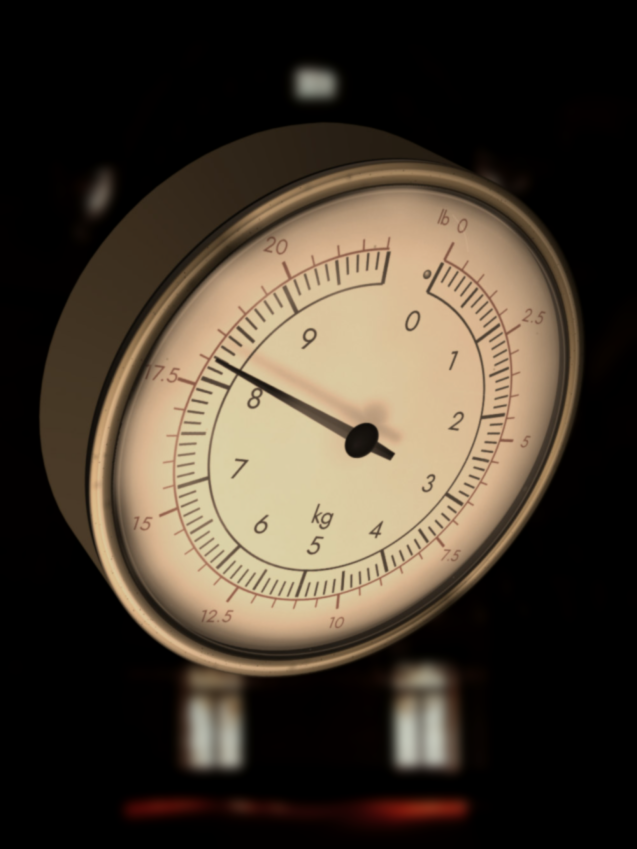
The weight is 8.2kg
